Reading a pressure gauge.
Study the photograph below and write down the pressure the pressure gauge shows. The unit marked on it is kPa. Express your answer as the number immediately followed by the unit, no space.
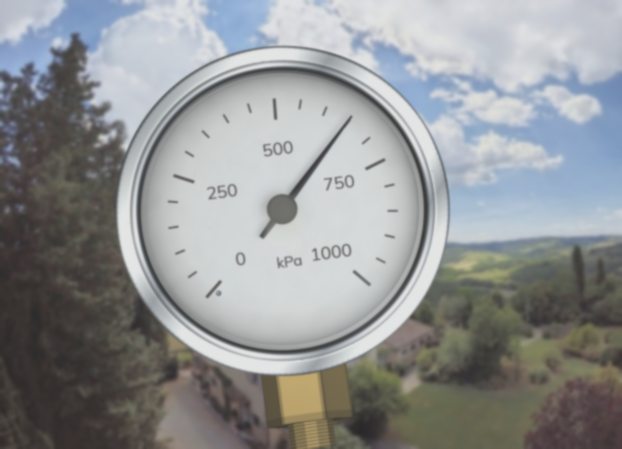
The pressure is 650kPa
